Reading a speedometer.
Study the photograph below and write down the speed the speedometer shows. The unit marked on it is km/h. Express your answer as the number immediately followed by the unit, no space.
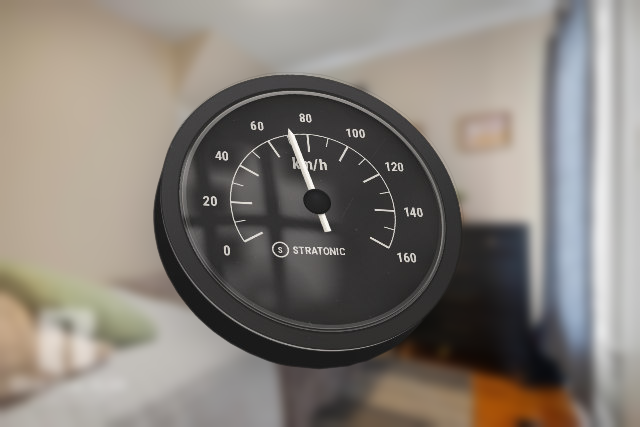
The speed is 70km/h
